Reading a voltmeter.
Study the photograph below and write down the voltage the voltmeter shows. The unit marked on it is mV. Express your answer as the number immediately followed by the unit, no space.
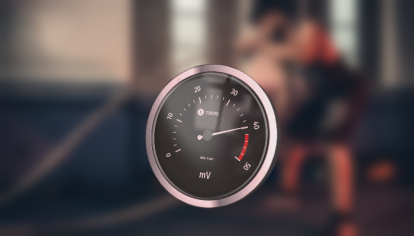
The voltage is 40mV
